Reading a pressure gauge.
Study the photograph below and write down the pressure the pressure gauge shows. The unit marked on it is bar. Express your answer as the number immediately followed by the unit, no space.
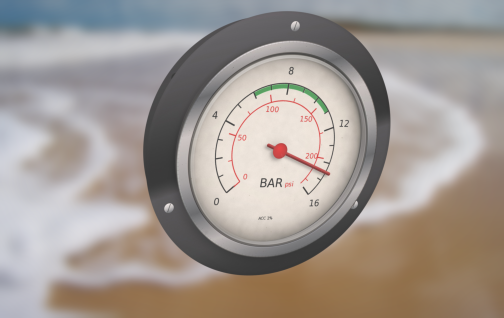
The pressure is 14.5bar
